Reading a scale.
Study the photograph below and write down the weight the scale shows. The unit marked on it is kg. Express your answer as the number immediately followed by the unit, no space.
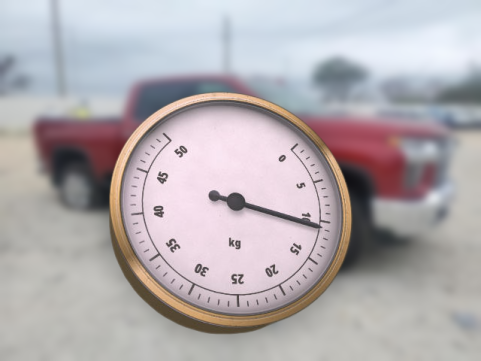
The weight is 11kg
